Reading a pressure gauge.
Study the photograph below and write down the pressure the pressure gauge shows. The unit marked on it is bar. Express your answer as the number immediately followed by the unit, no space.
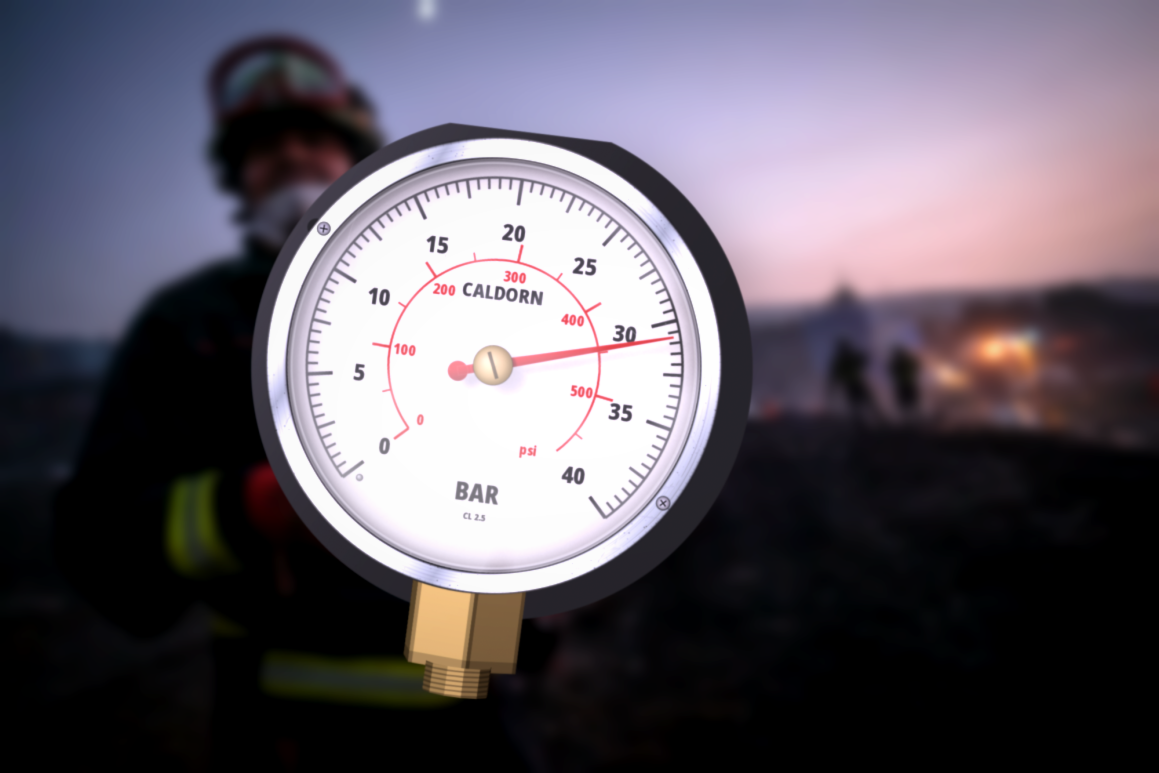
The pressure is 30.75bar
